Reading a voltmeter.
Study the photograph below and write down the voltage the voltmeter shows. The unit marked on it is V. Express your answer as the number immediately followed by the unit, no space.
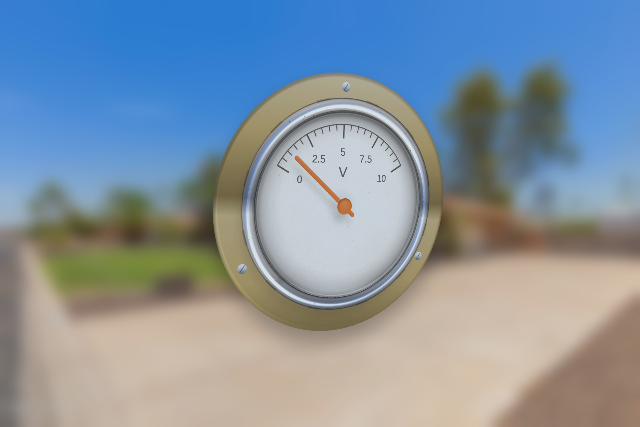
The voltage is 1V
